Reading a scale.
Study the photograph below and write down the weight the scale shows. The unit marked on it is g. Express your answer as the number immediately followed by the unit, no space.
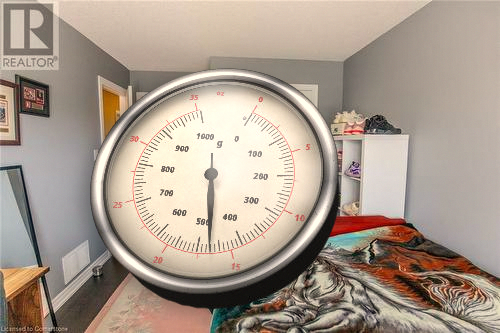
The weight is 470g
